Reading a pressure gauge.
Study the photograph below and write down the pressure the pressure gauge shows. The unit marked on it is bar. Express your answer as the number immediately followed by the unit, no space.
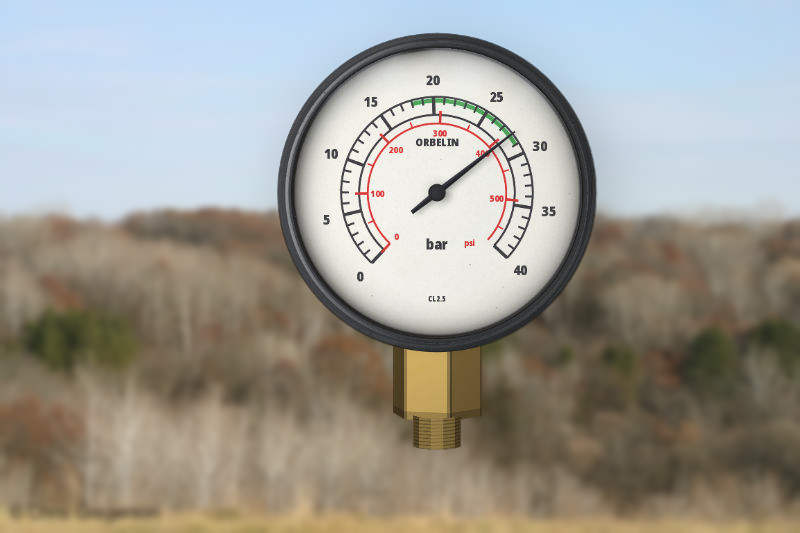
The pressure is 28bar
